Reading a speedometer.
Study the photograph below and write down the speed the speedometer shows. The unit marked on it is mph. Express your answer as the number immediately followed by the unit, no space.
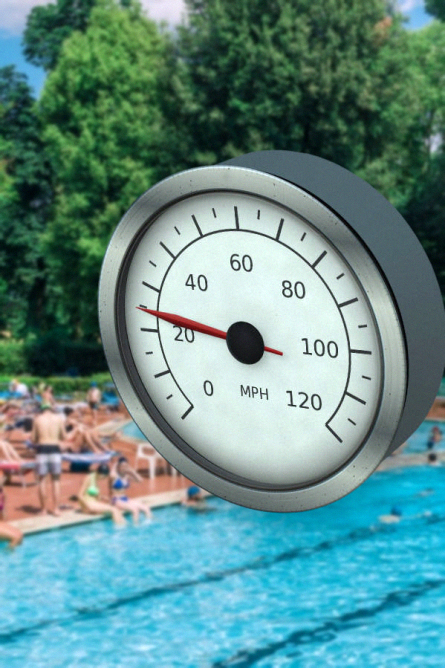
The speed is 25mph
